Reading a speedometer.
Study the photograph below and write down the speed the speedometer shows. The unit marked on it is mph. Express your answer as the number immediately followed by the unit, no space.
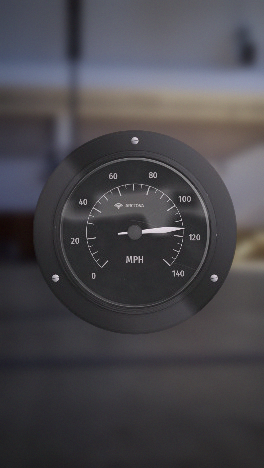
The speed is 115mph
